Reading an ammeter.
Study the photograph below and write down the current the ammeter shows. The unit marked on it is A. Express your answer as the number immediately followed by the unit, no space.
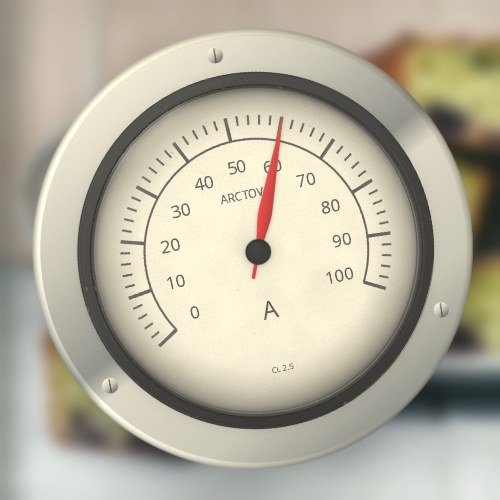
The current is 60A
